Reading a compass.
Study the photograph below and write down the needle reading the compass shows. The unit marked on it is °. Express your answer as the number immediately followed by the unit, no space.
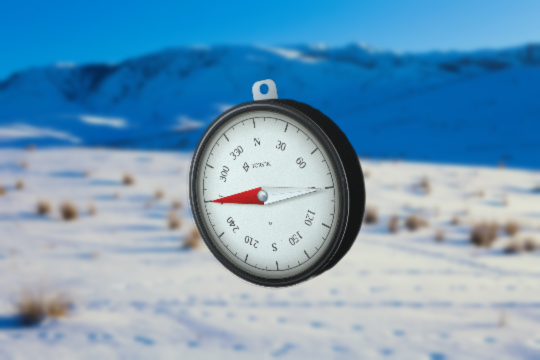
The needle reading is 270°
